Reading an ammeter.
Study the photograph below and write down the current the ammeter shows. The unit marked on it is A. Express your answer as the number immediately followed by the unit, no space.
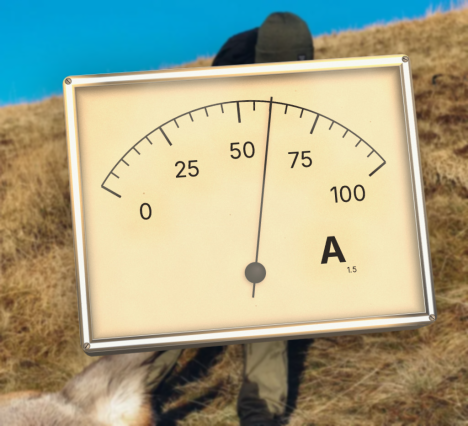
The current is 60A
